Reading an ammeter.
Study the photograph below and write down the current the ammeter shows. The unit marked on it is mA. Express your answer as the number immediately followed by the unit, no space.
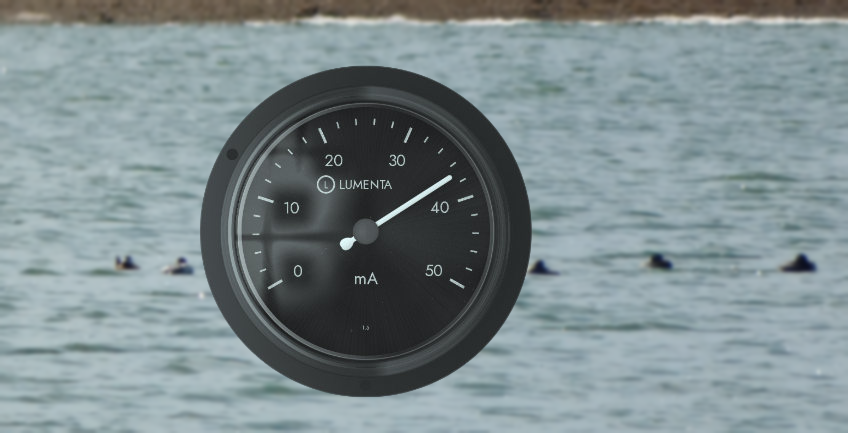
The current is 37mA
